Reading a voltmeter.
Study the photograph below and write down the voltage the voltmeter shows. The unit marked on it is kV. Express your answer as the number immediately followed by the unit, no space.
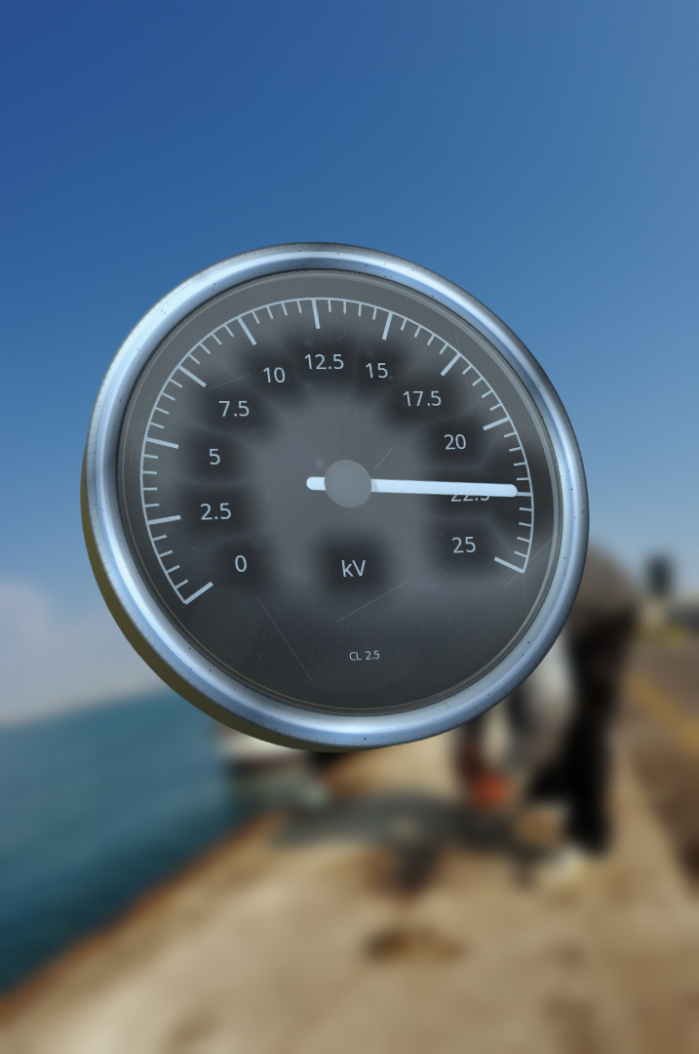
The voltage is 22.5kV
